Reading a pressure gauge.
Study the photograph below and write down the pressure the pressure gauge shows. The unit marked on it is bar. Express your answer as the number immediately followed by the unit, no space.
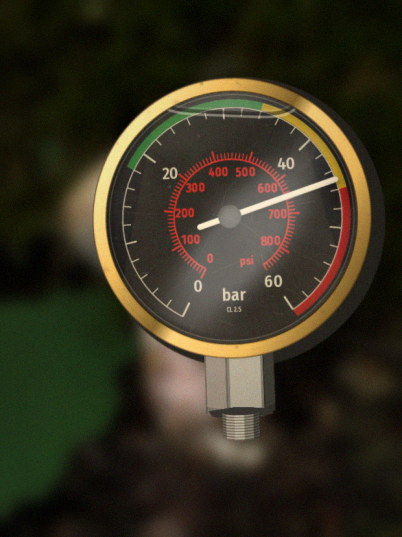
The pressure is 45bar
